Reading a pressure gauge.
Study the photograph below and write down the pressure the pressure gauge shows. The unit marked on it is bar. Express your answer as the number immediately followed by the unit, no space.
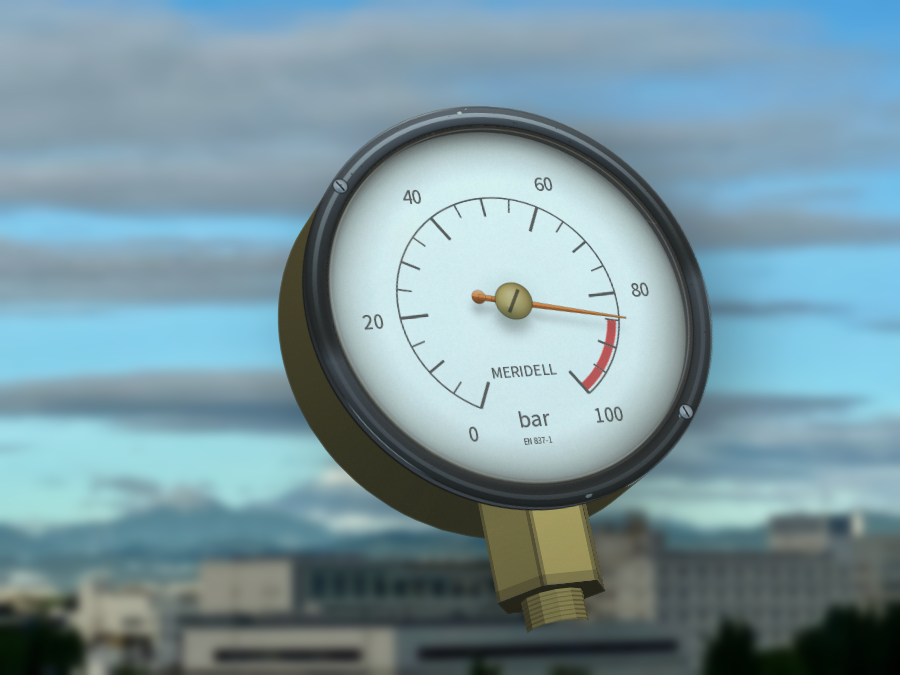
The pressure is 85bar
